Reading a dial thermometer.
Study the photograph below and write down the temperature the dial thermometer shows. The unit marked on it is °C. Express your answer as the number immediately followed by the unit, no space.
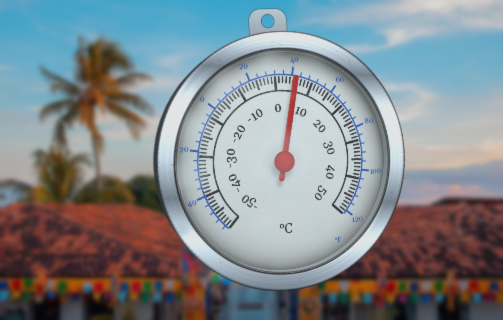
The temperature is 5°C
